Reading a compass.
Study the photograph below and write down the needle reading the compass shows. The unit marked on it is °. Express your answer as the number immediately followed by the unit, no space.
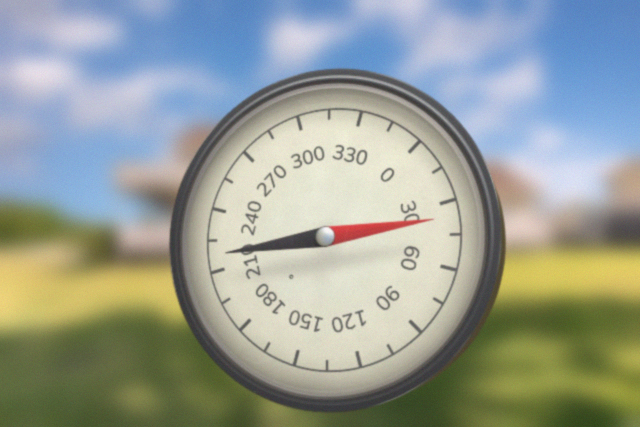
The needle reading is 37.5°
